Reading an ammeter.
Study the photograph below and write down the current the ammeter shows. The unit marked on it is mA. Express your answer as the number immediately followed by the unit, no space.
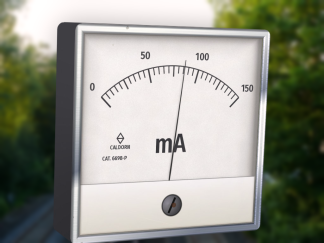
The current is 85mA
